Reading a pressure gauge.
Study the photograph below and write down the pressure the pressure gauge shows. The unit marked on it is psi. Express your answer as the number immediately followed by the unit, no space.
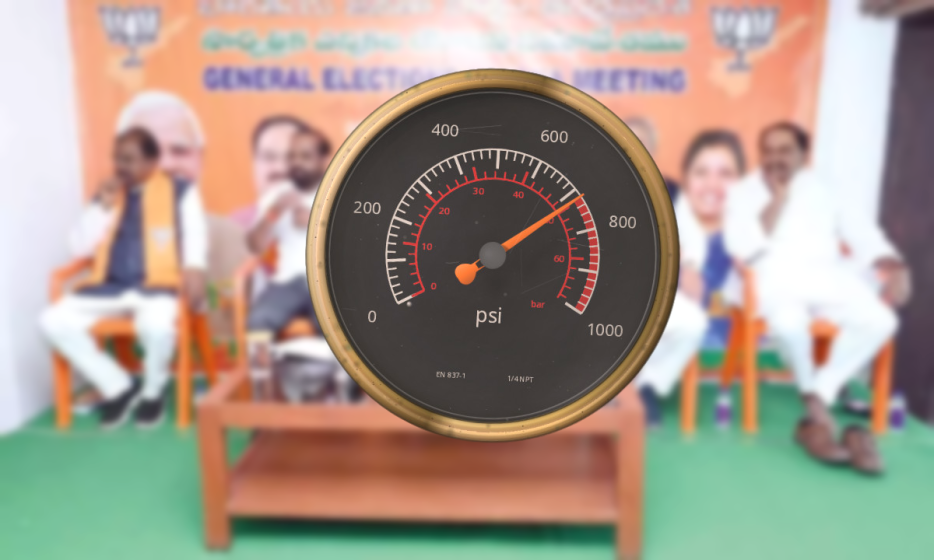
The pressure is 720psi
